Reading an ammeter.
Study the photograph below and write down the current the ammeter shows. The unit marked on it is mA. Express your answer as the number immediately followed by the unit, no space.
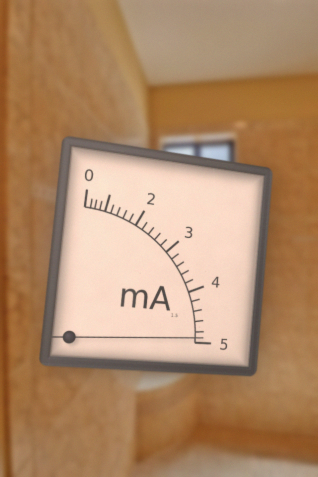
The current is 4.9mA
